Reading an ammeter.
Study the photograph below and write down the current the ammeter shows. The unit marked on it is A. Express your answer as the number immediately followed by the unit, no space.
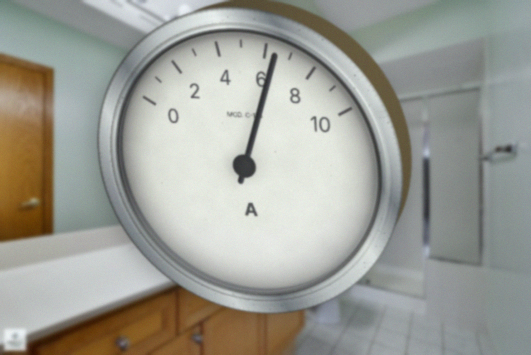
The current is 6.5A
